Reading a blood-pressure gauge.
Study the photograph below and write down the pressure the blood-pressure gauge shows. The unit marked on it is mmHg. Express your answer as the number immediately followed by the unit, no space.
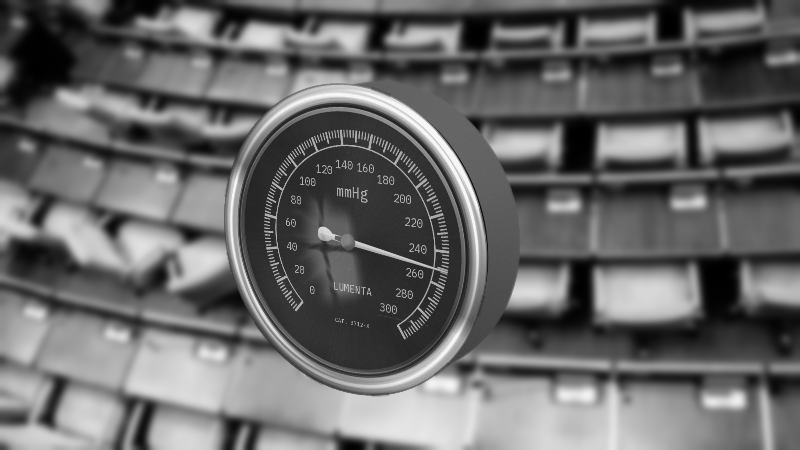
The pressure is 250mmHg
